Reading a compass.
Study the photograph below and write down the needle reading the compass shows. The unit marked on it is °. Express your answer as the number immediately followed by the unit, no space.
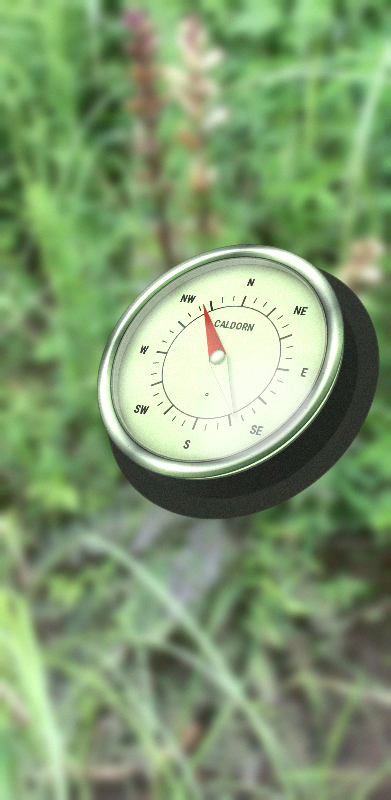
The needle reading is 325°
